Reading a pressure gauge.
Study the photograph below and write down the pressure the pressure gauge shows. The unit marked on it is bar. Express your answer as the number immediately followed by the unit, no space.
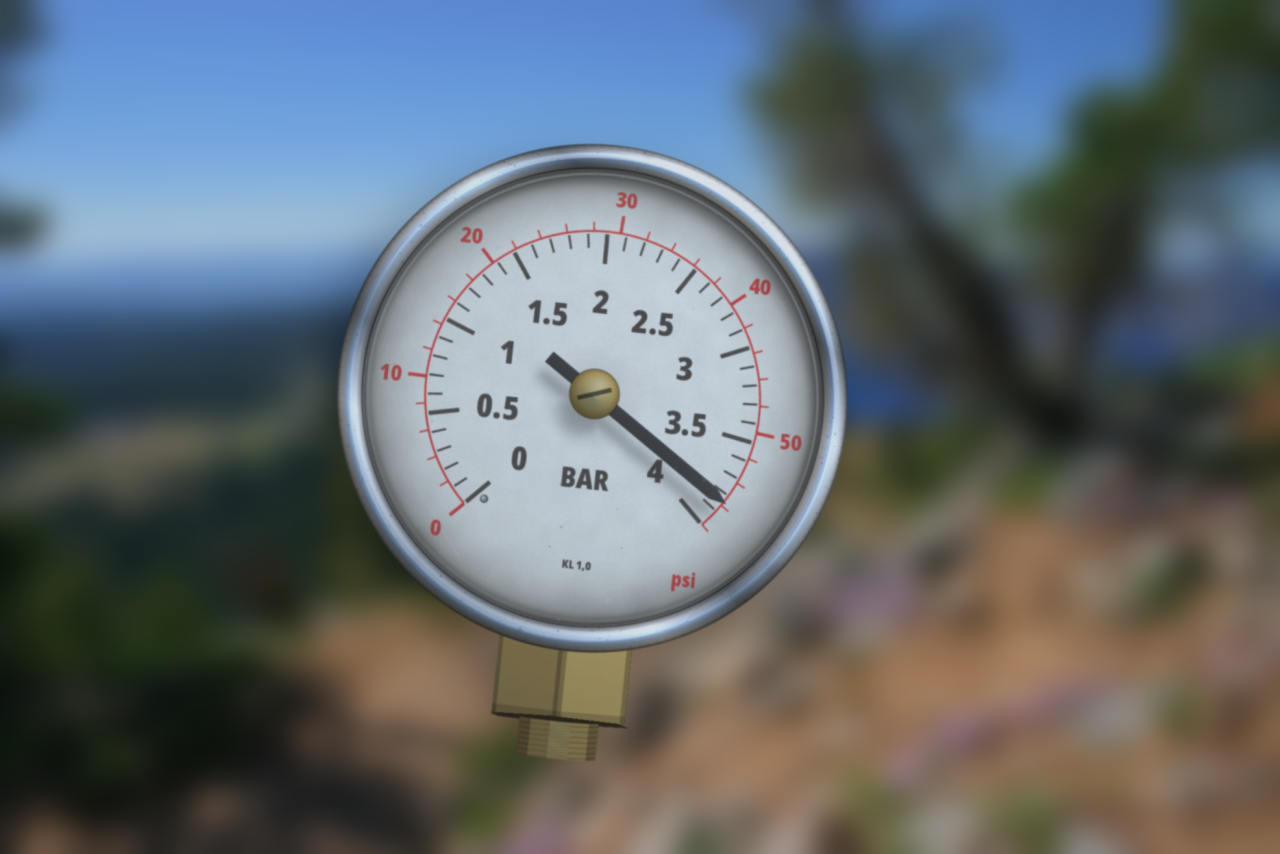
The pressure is 3.85bar
